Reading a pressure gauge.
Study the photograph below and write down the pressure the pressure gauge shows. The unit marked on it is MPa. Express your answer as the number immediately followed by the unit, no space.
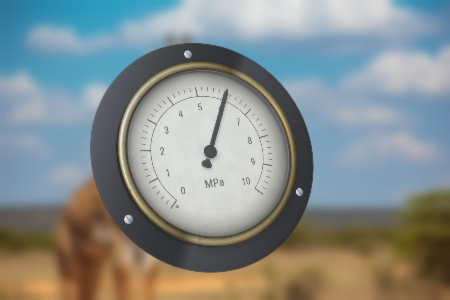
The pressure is 6MPa
